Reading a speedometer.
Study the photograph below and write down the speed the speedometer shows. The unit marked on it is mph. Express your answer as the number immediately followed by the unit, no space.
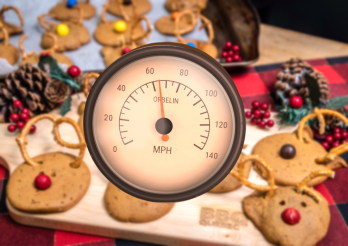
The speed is 65mph
